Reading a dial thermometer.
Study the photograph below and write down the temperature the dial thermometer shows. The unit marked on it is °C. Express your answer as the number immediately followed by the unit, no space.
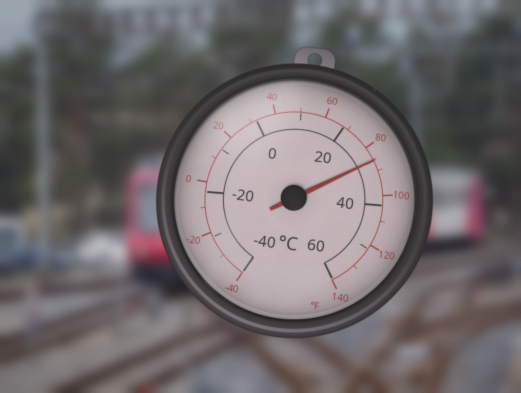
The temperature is 30°C
